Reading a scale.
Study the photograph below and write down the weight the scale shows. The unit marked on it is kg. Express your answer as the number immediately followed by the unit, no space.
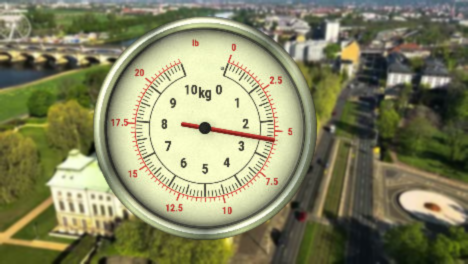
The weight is 2.5kg
